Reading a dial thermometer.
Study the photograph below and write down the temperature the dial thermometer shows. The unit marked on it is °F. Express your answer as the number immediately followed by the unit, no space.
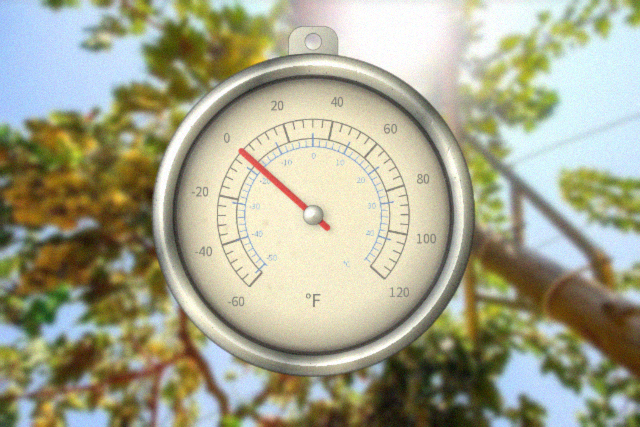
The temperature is 0°F
